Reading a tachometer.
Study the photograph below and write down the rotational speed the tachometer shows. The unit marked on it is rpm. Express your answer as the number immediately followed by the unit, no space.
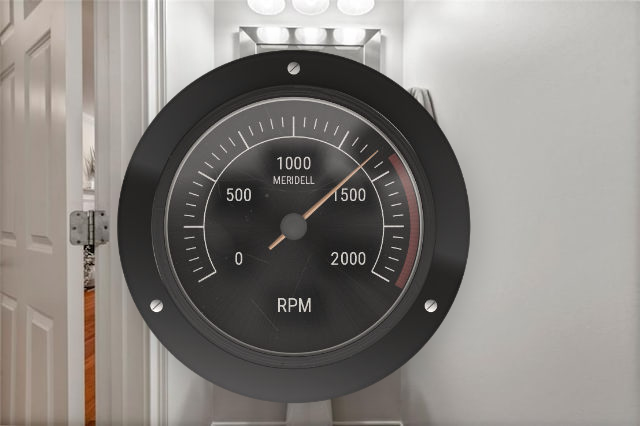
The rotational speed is 1400rpm
